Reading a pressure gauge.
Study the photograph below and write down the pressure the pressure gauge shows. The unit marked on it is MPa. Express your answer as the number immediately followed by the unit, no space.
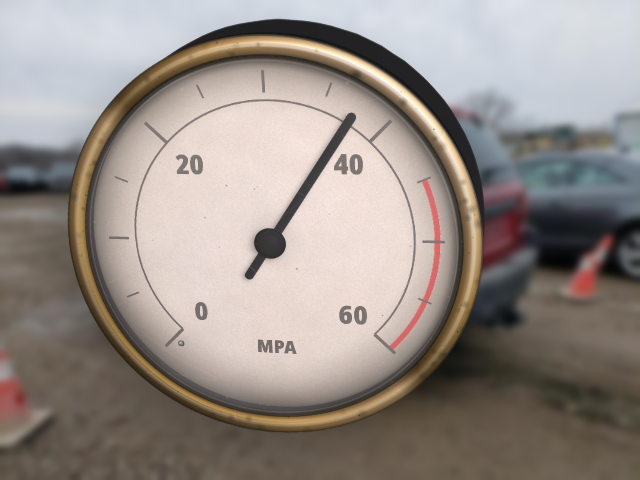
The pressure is 37.5MPa
